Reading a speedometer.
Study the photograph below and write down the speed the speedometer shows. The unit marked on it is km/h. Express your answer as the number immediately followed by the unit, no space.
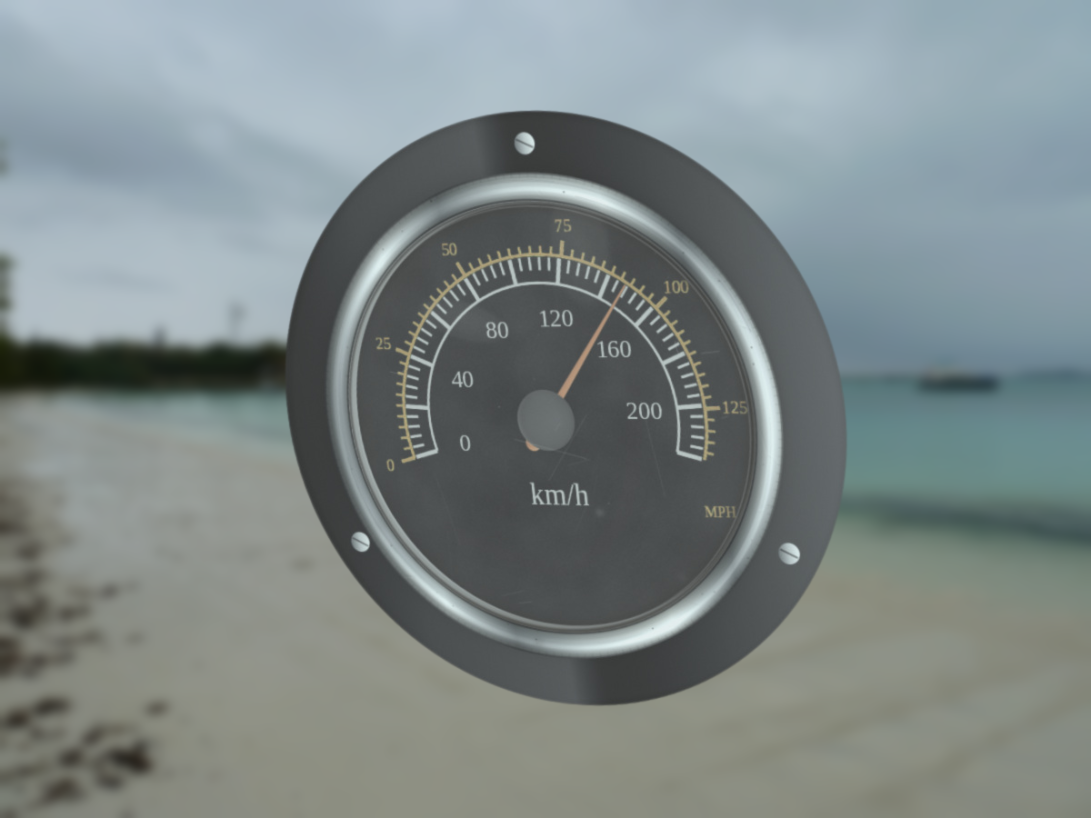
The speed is 148km/h
